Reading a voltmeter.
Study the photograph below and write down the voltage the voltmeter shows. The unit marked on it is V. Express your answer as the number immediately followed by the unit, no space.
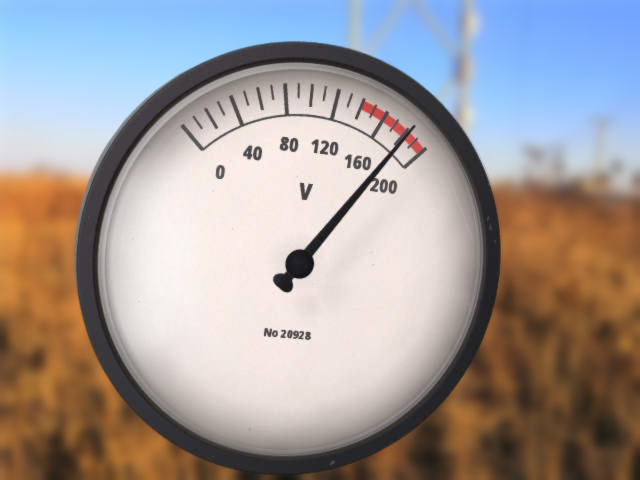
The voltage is 180V
